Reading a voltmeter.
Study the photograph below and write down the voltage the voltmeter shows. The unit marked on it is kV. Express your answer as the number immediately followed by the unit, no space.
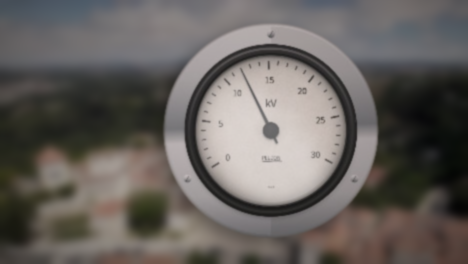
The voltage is 12kV
